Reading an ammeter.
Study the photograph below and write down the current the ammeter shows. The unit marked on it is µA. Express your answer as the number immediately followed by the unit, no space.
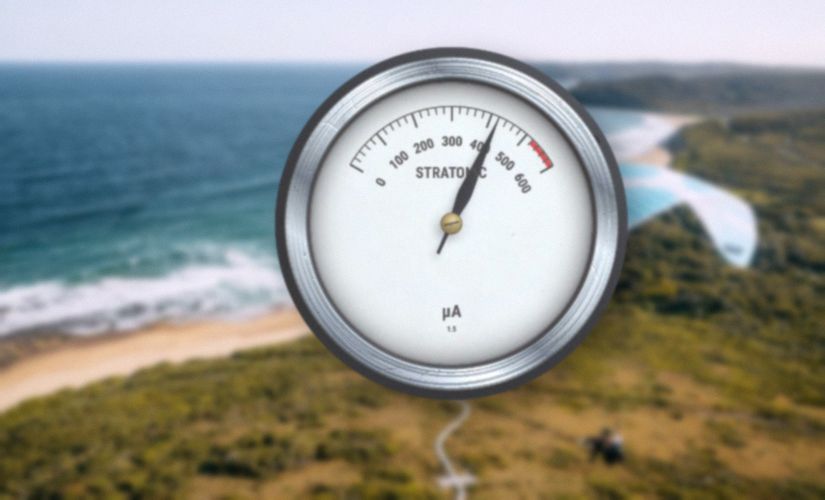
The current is 420µA
